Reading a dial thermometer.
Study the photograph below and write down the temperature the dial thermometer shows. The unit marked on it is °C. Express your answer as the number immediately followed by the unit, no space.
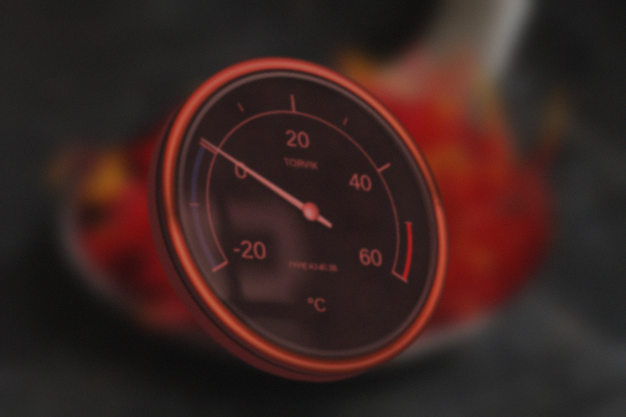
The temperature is 0°C
